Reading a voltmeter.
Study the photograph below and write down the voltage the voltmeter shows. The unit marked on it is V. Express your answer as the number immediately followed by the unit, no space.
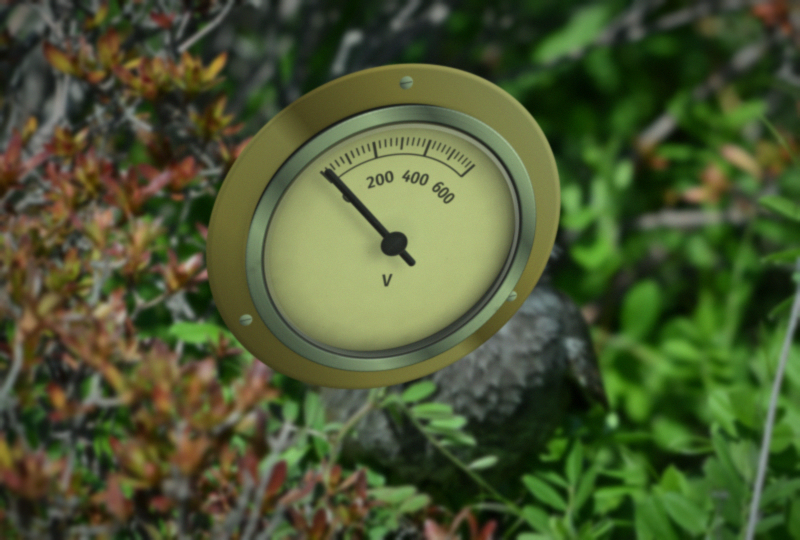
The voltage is 20V
